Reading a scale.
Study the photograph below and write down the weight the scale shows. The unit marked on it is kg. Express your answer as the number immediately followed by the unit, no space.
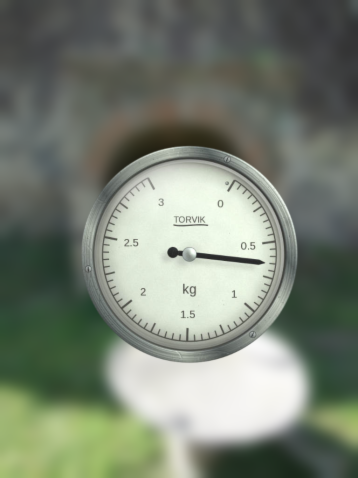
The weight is 0.65kg
